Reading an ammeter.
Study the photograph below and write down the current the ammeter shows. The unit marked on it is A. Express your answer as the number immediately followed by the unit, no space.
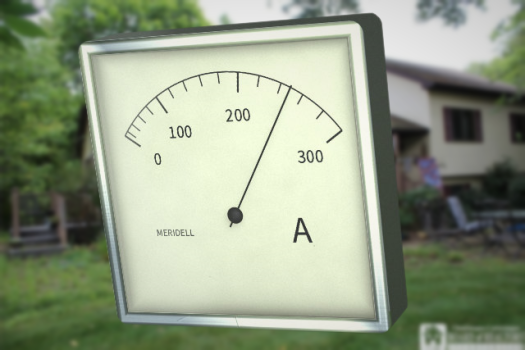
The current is 250A
